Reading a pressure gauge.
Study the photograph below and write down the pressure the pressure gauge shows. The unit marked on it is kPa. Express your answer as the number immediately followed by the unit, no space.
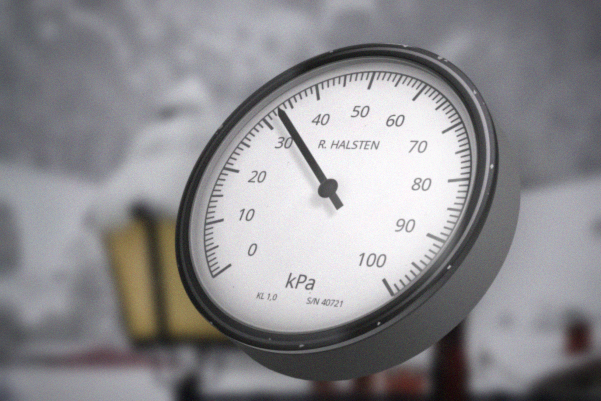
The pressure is 33kPa
